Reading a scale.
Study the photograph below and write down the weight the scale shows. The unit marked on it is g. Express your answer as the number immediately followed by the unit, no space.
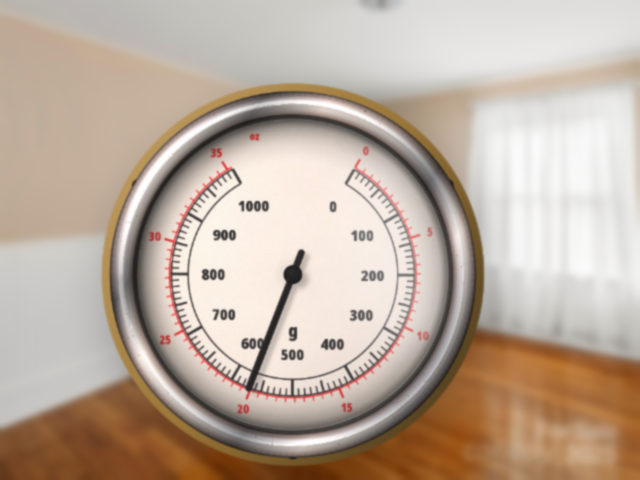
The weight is 570g
